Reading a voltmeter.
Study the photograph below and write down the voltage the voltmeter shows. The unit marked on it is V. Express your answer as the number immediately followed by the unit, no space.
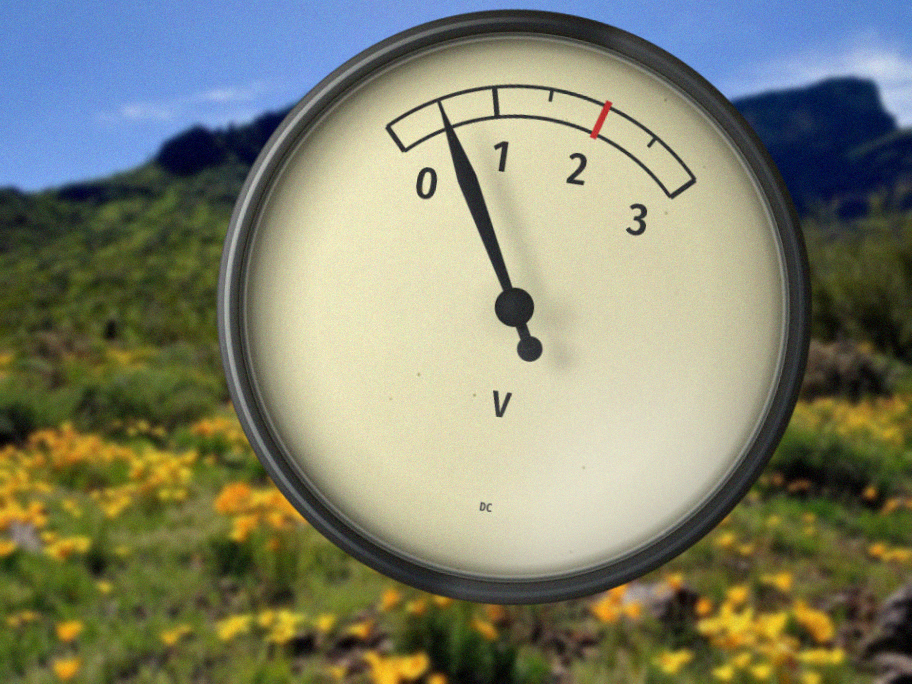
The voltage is 0.5V
